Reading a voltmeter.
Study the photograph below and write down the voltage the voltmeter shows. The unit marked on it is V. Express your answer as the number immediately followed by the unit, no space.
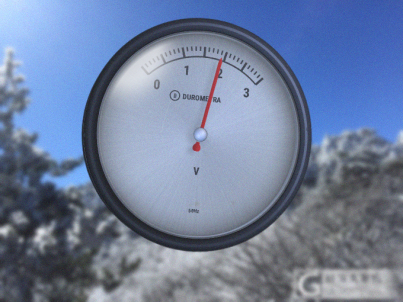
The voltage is 1.9V
